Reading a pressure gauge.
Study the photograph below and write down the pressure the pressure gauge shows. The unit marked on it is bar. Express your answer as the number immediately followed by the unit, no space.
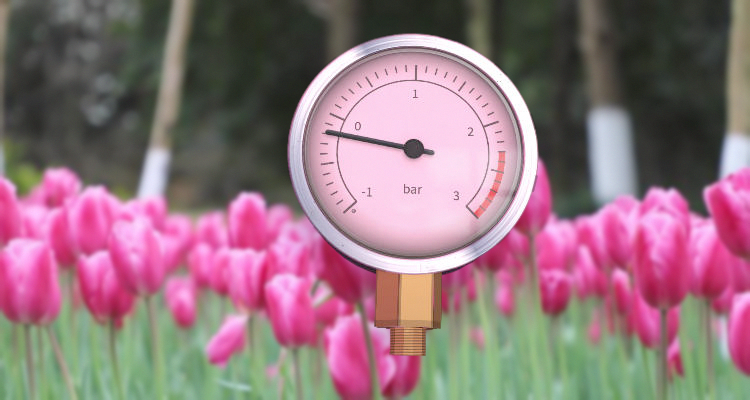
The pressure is -0.2bar
